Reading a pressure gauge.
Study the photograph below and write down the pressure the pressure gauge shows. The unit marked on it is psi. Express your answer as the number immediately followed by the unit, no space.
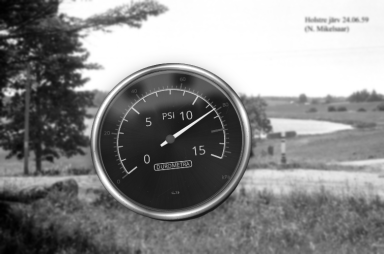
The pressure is 11.5psi
